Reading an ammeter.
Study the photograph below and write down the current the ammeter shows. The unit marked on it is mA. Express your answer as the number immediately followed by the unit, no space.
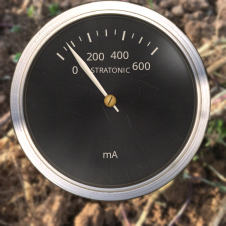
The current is 75mA
